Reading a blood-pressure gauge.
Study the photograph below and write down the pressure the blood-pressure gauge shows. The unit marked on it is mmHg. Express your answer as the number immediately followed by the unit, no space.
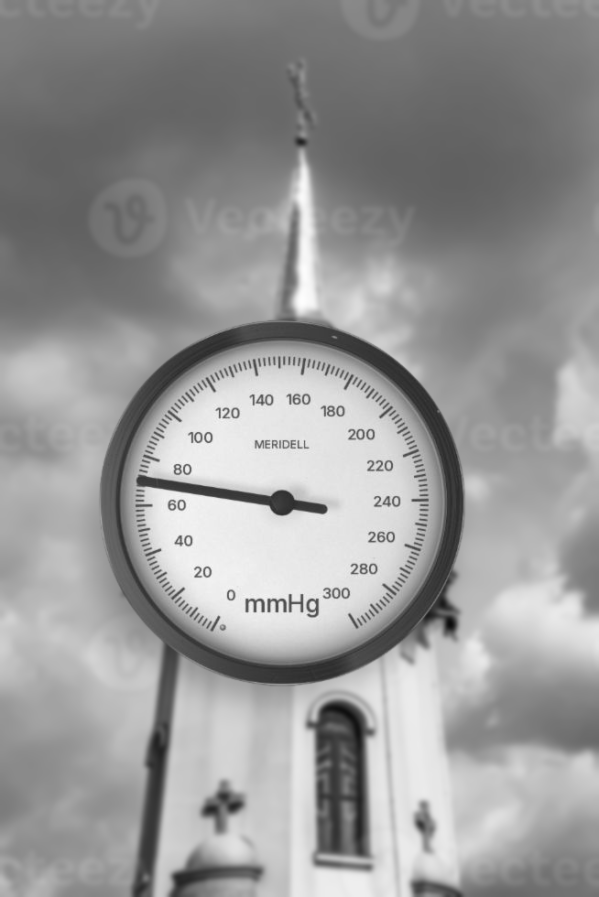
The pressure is 70mmHg
